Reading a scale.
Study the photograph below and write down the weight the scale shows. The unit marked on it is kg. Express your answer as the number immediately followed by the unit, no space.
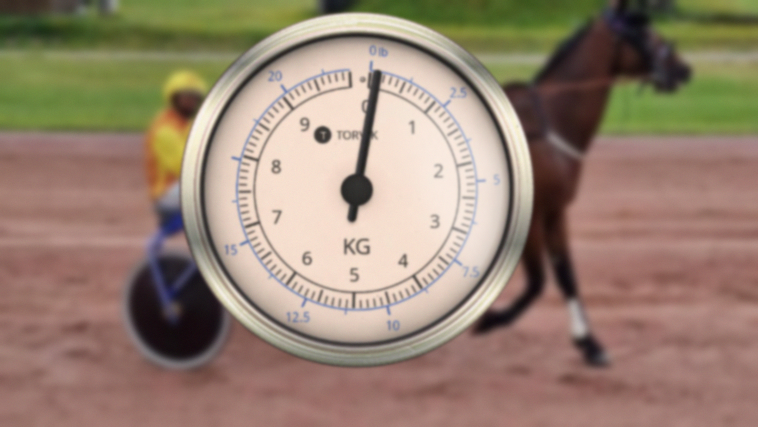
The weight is 0.1kg
